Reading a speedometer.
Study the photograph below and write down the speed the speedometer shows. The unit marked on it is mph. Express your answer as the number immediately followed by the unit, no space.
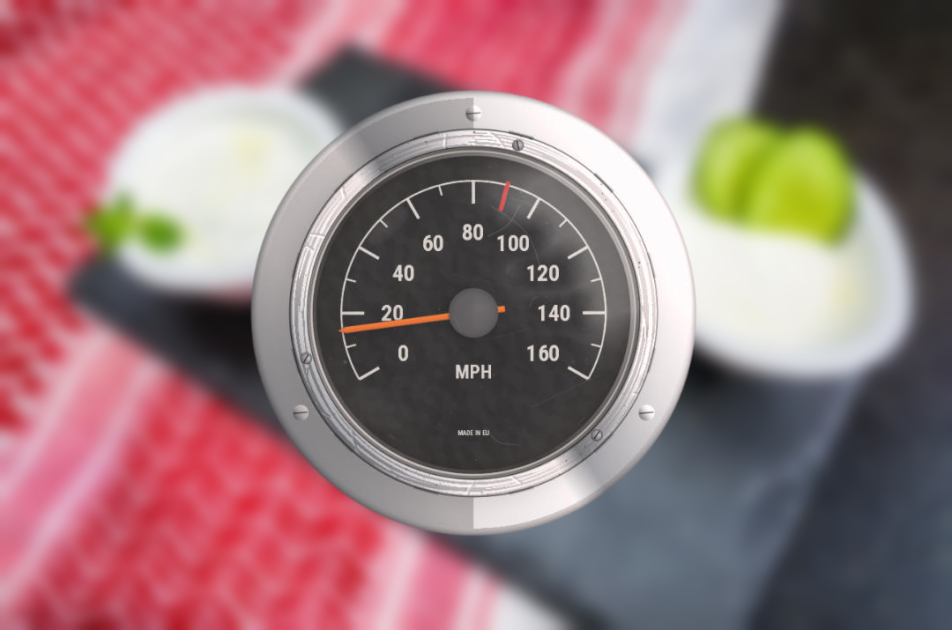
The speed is 15mph
